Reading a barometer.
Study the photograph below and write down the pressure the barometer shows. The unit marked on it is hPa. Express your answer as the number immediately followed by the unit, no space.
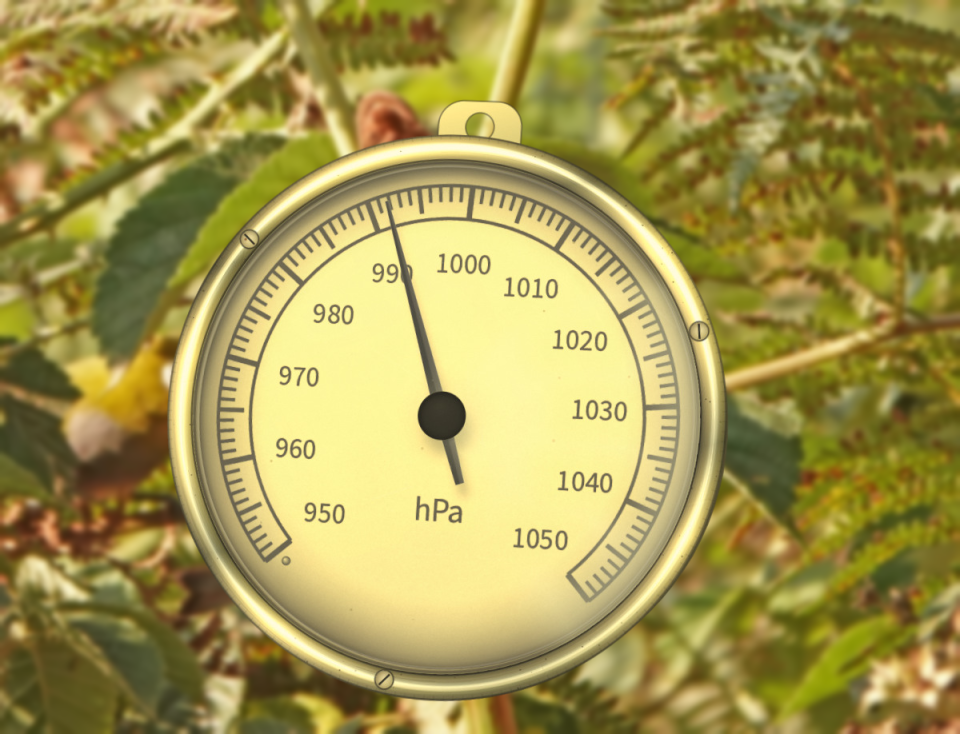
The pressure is 992hPa
